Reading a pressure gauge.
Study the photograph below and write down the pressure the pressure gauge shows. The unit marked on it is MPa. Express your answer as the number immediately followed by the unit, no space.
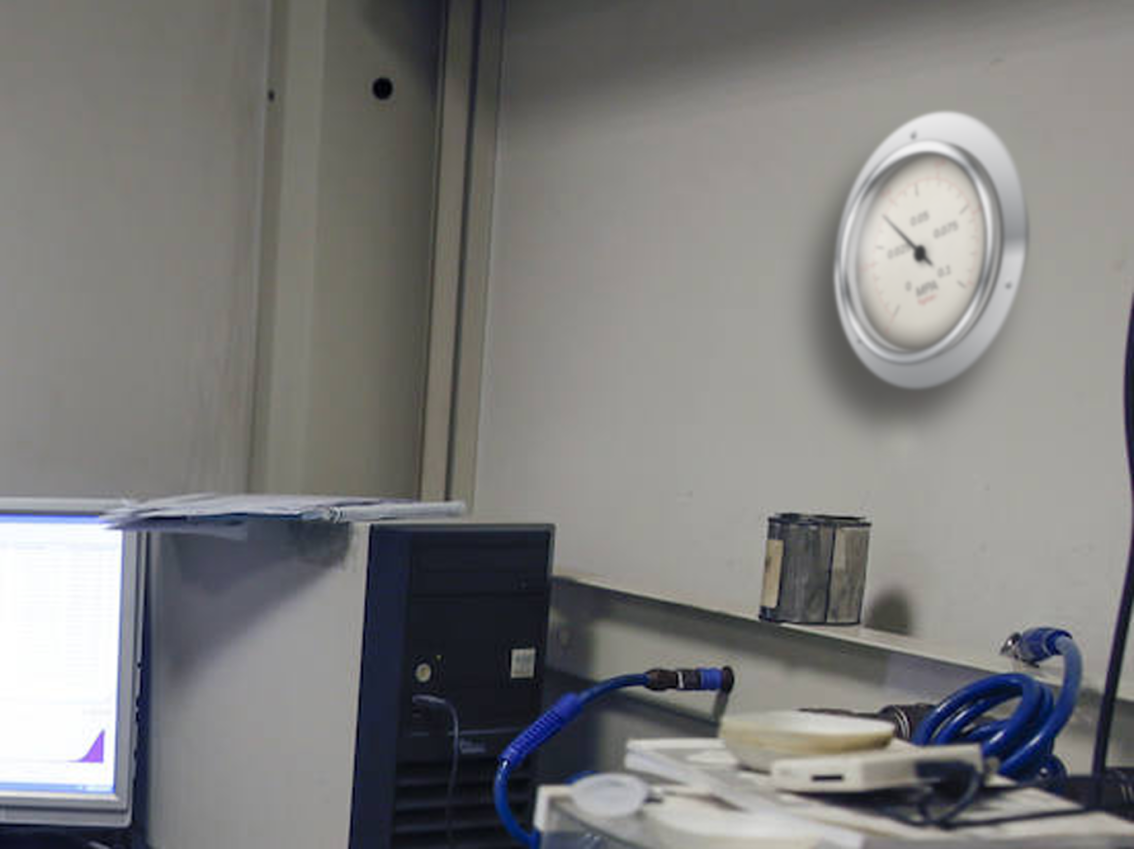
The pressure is 0.035MPa
